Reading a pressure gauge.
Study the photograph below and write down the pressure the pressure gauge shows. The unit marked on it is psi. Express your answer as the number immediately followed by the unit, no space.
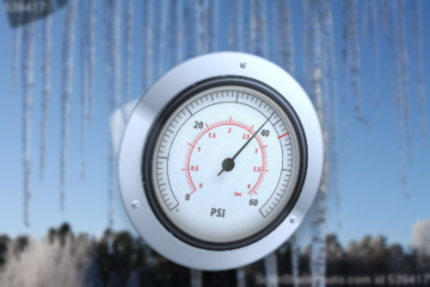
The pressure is 38psi
